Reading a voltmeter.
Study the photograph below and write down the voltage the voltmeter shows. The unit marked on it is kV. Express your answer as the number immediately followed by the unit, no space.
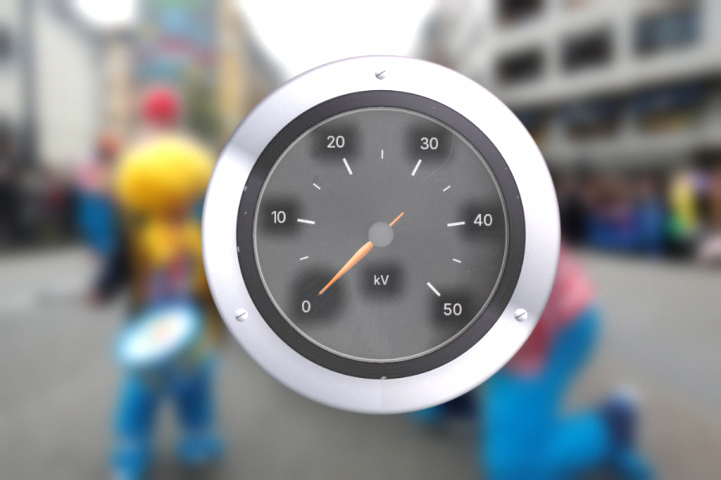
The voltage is 0kV
